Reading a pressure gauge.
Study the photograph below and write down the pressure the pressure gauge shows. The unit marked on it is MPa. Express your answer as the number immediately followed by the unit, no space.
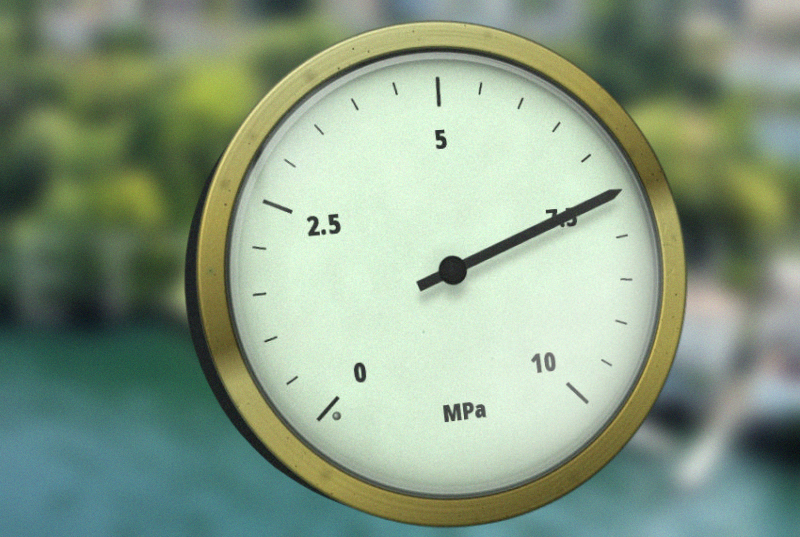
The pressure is 7.5MPa
